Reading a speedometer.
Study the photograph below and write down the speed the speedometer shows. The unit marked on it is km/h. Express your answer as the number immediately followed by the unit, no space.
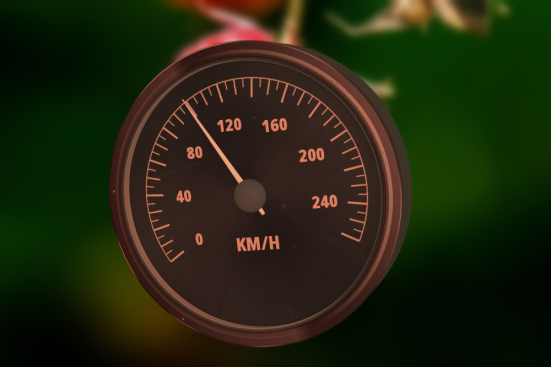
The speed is 100km/h
